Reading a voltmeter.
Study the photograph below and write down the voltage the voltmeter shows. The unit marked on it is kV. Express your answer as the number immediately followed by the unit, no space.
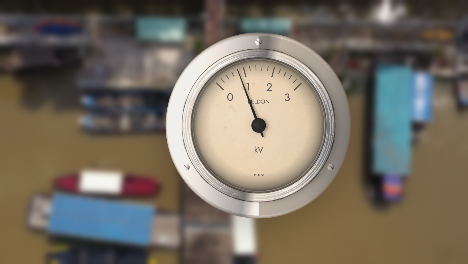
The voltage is 0.8kV
